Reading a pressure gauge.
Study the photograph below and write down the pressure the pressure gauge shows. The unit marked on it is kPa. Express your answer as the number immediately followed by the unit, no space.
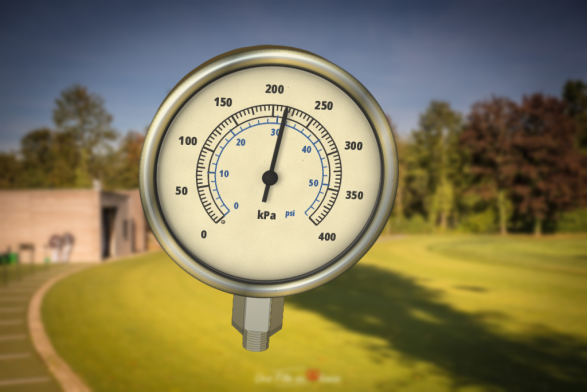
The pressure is 215kPa
